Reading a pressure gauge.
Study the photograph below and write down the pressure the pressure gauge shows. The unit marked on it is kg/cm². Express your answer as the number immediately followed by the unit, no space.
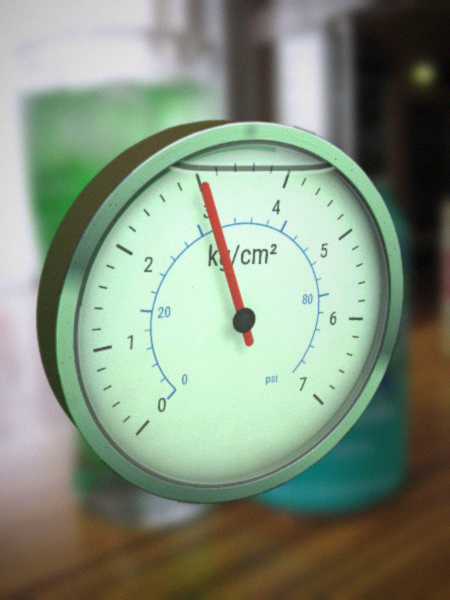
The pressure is 3kg/cm²
